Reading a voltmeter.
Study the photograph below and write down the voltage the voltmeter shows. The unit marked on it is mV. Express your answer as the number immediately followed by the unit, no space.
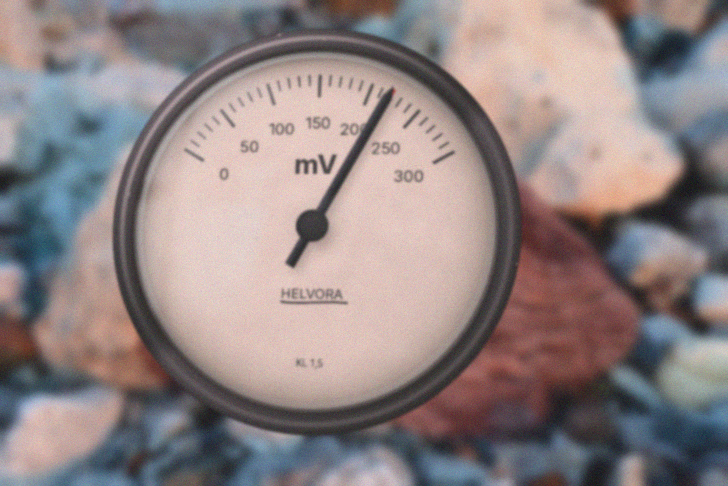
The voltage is 220mV
